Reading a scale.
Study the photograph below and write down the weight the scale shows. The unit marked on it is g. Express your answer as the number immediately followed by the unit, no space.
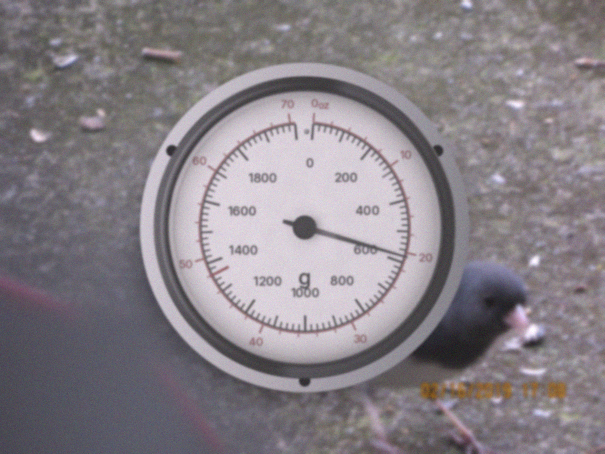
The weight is 580g
